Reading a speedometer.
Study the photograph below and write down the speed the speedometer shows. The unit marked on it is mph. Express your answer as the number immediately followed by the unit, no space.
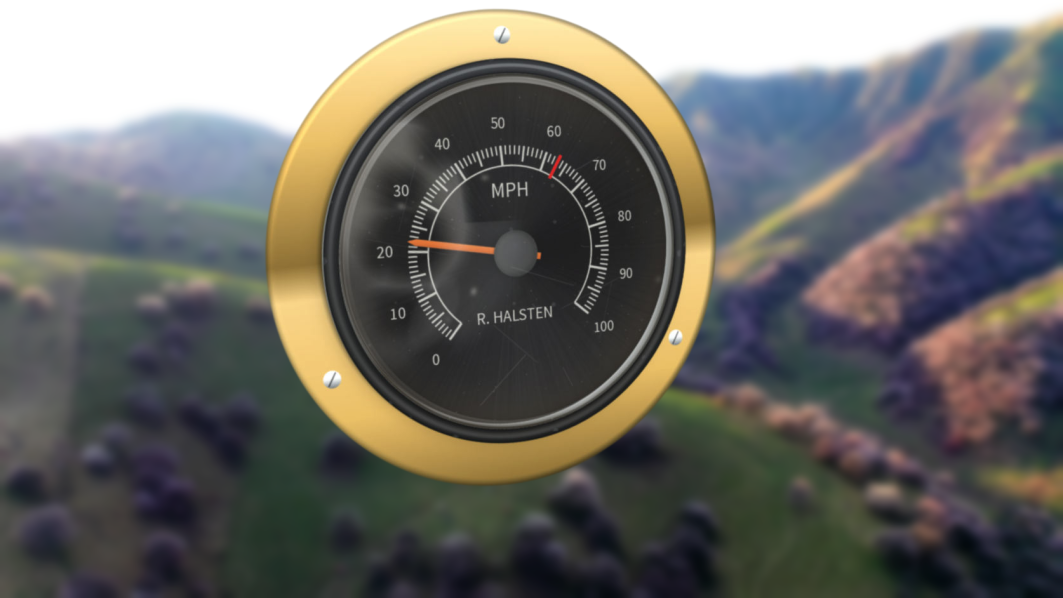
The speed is 22mph
